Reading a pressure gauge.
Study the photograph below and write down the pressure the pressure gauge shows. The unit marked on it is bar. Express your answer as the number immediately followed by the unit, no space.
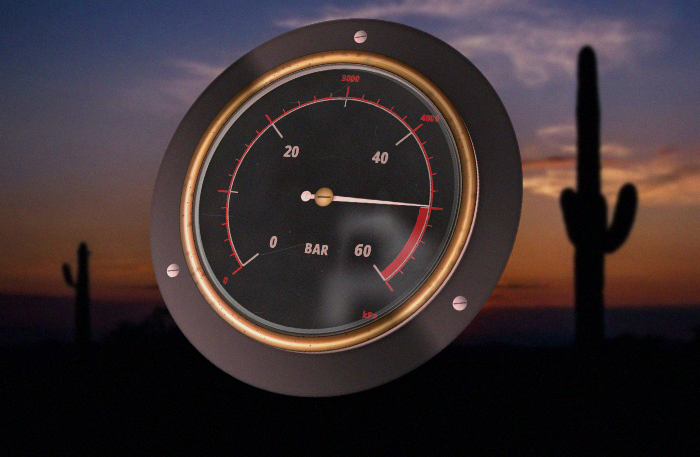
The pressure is 50bar
